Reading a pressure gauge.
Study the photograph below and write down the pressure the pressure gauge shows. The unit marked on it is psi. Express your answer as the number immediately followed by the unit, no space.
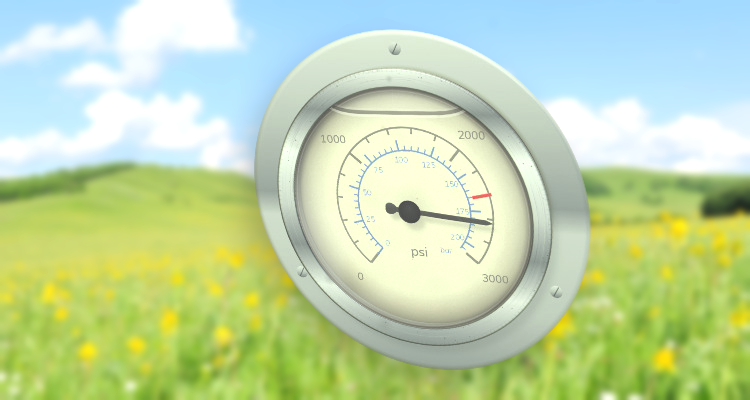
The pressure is 2600psi
